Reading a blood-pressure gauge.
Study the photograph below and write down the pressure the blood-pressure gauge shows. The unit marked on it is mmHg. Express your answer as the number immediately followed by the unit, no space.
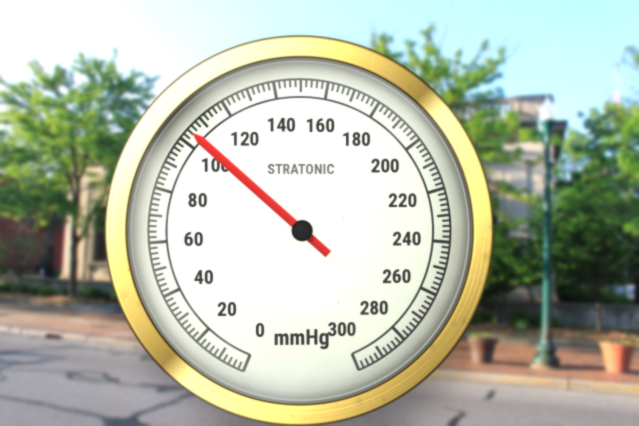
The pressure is 104mmHg
